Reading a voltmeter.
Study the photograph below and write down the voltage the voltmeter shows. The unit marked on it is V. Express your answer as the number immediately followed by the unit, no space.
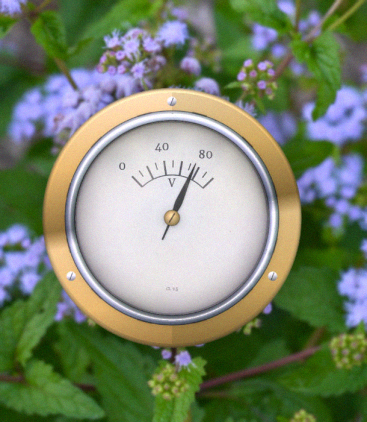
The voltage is 75V
